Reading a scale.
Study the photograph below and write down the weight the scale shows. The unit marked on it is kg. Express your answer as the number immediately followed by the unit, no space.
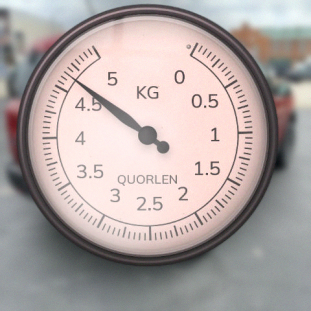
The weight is 4.65kg
